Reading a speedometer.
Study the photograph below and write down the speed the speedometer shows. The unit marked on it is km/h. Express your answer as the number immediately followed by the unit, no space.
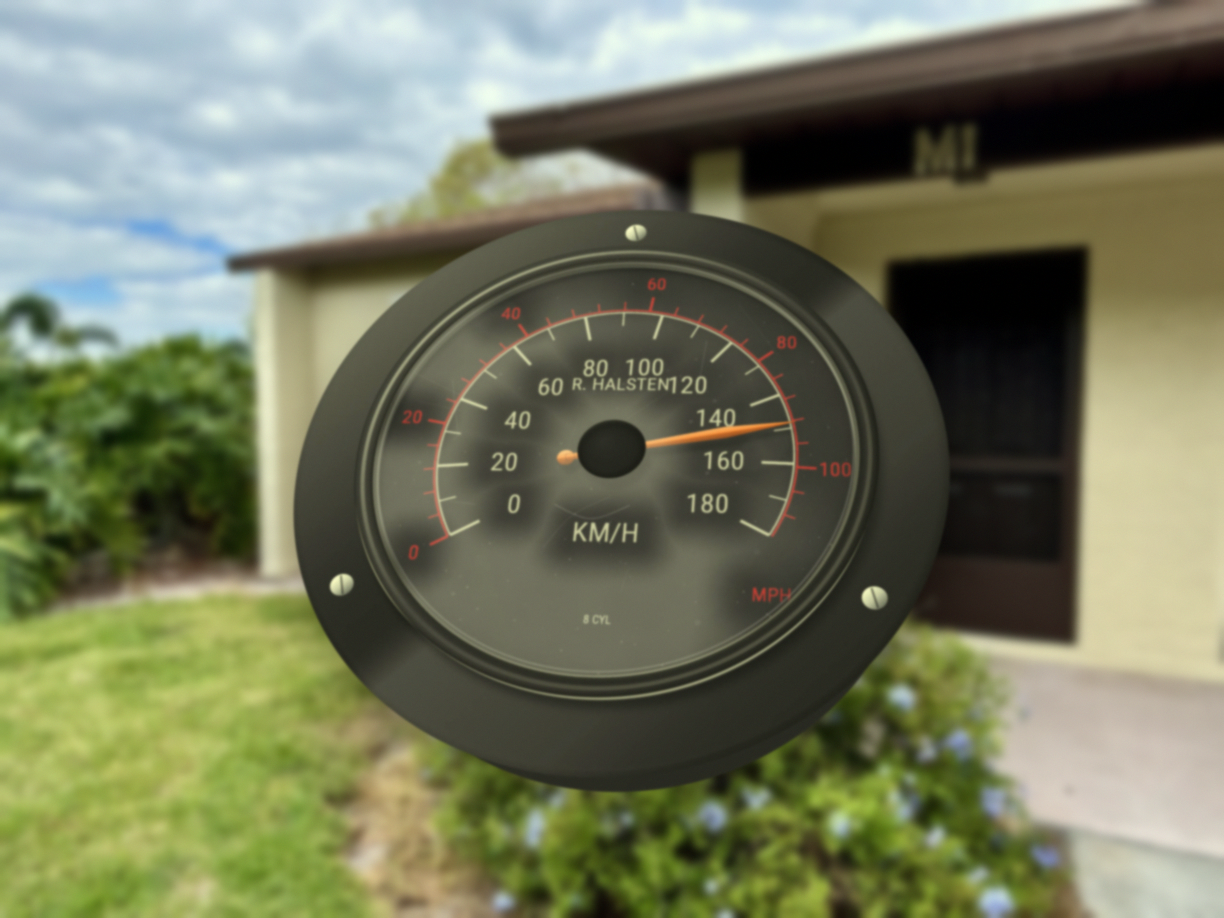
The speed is 150km/h
